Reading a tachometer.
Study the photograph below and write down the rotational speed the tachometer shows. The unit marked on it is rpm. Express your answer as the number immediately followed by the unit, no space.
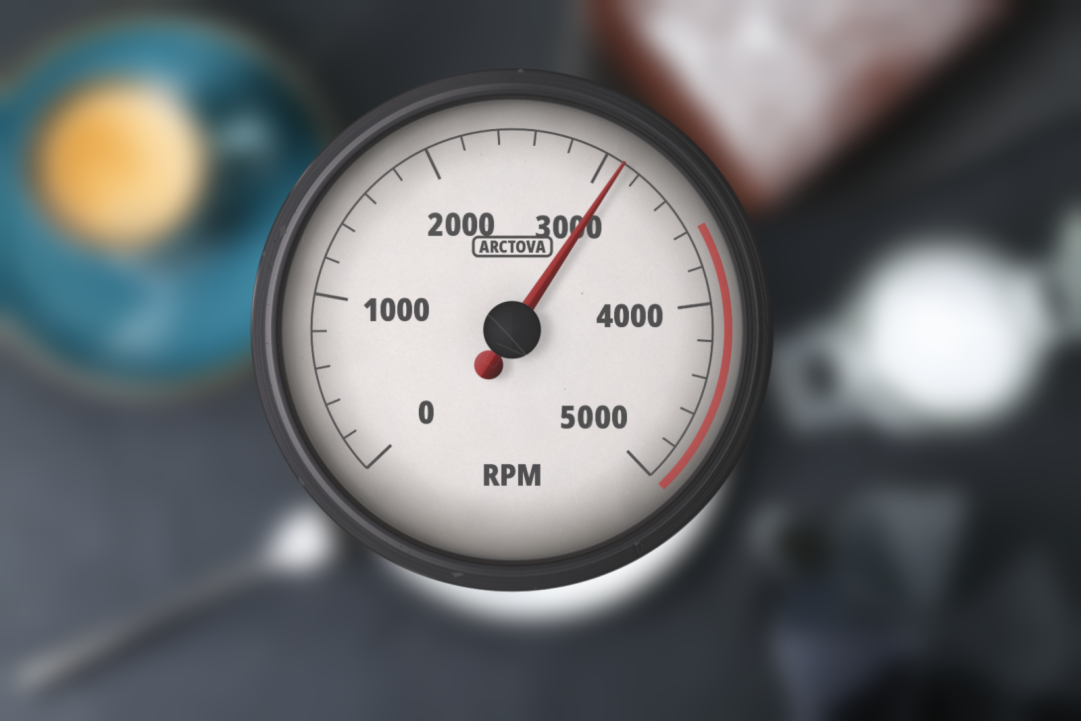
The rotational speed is 3100rpm
